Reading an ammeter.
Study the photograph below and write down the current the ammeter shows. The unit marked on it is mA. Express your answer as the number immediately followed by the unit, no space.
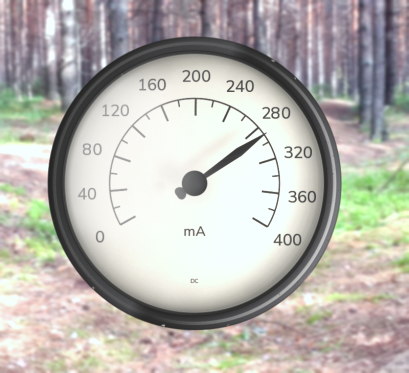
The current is 290mA
